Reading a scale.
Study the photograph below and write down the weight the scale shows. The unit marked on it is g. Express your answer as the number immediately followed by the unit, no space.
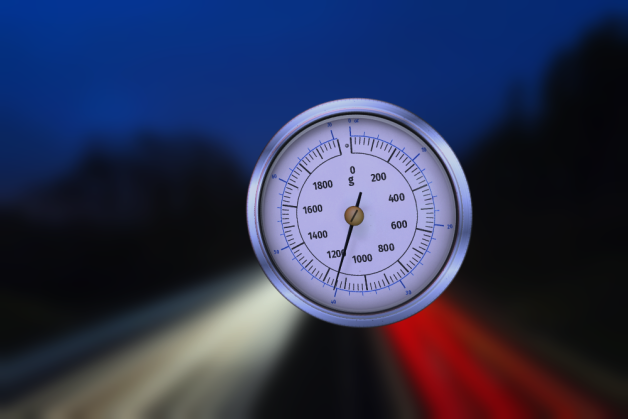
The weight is 1140g
